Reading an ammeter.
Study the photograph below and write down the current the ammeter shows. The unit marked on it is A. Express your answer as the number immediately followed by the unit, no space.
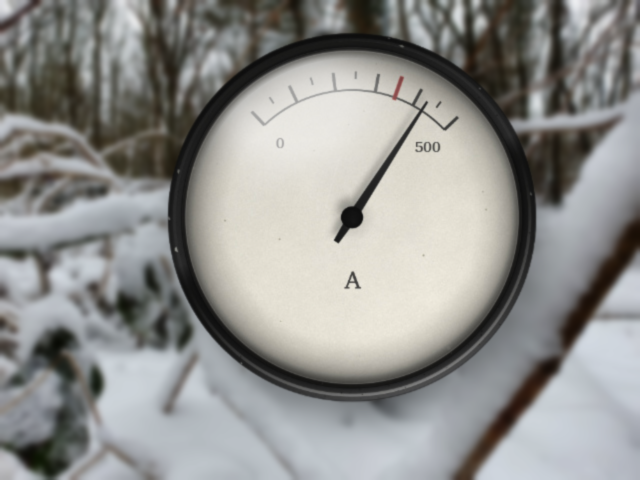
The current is 425A
